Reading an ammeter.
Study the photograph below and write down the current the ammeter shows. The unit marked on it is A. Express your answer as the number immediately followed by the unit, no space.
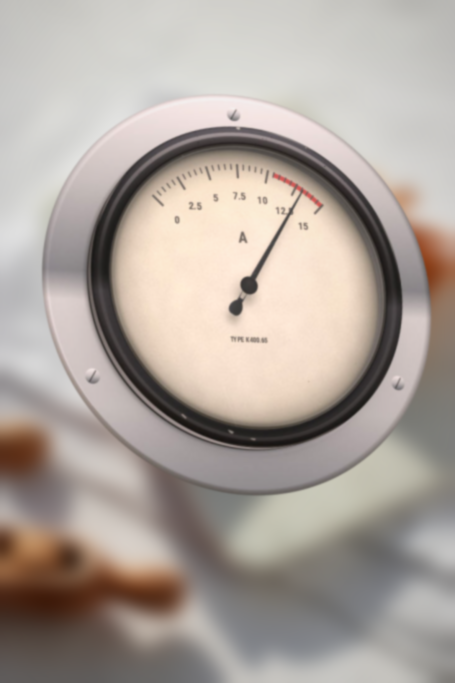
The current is 13A
